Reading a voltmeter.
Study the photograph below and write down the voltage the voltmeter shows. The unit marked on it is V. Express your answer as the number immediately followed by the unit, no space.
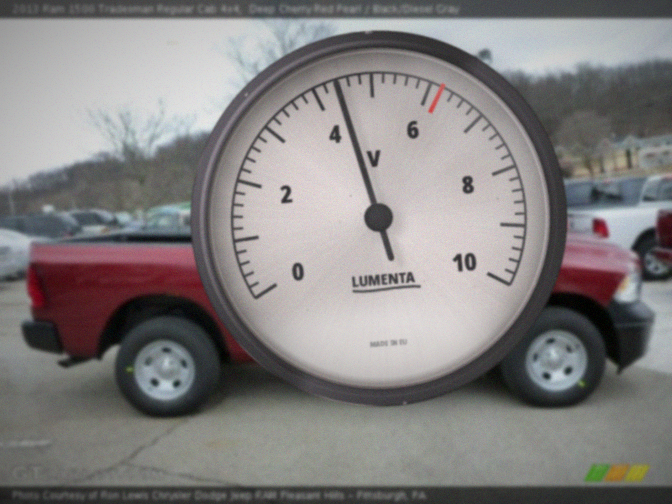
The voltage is 4.4V
